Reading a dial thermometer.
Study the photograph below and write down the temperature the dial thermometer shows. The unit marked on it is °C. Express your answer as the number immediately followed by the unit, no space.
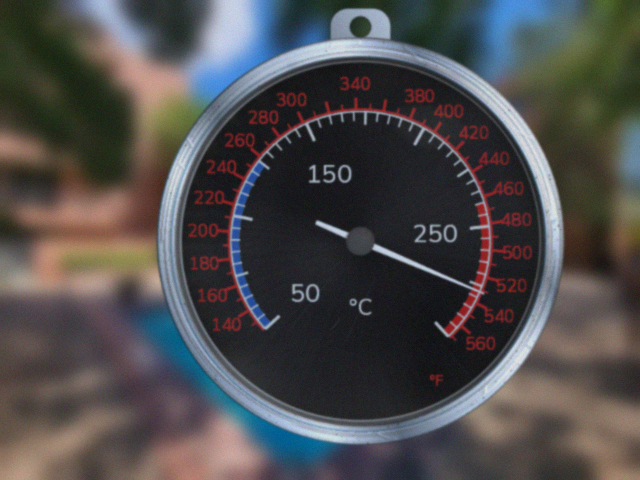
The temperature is 277.5°C
